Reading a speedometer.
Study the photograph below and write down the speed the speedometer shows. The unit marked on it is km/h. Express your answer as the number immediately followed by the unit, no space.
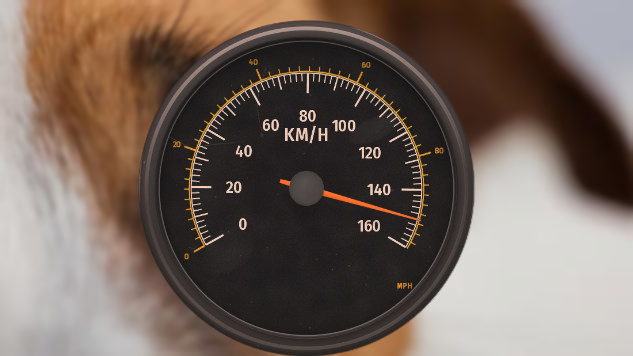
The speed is 150km/h
